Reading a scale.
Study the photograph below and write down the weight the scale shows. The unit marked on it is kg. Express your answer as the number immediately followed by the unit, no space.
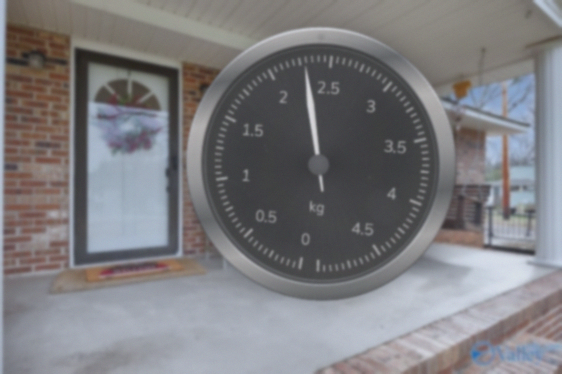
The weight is 2.3kg
